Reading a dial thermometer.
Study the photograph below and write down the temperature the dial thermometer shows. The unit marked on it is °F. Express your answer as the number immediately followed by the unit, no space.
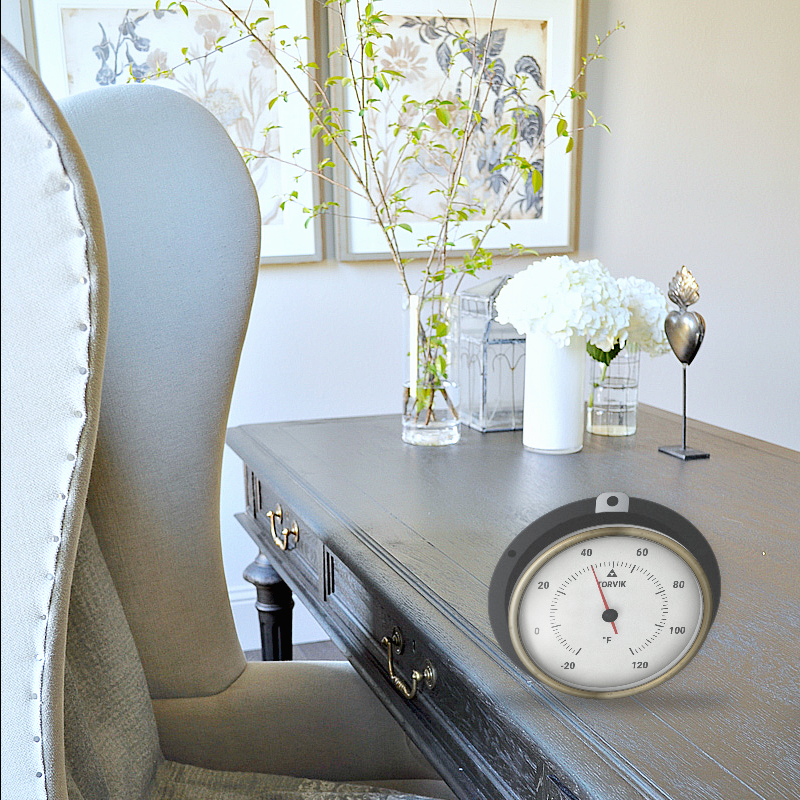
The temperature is 40°F
